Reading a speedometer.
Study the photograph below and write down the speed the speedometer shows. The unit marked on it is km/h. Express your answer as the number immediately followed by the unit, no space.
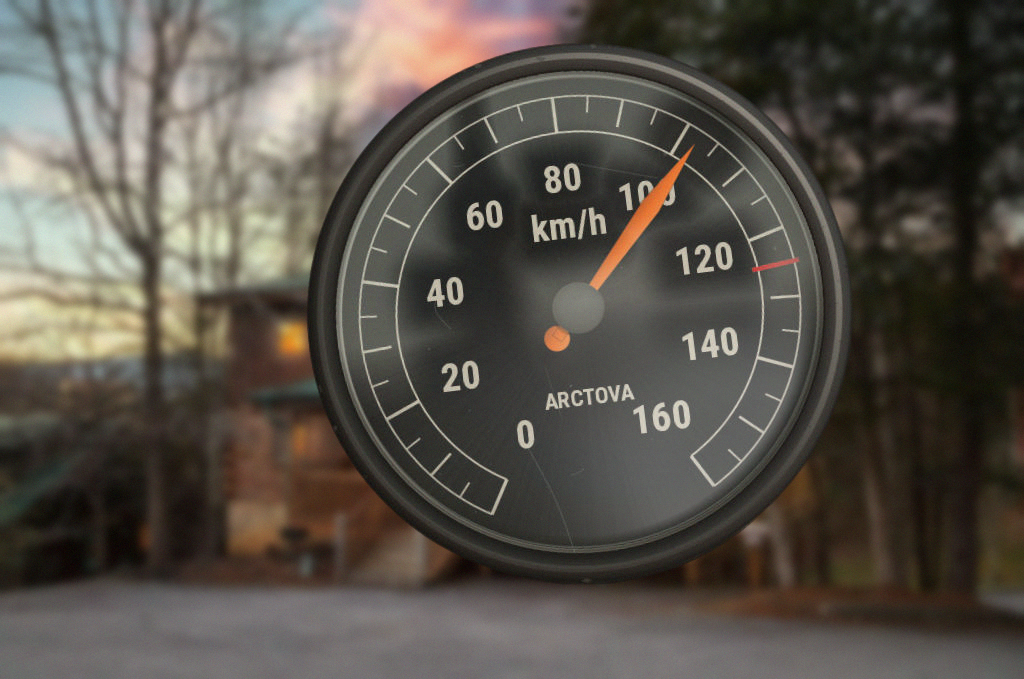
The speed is 102.5km/h
